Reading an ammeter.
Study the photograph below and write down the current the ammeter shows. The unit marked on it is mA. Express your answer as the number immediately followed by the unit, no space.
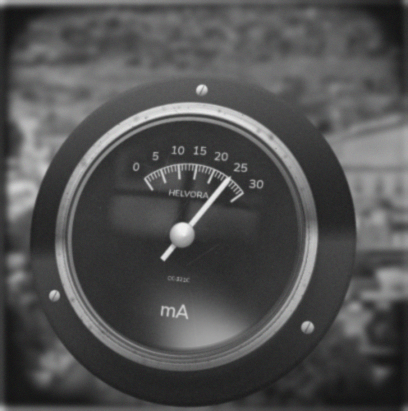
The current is 25mA
